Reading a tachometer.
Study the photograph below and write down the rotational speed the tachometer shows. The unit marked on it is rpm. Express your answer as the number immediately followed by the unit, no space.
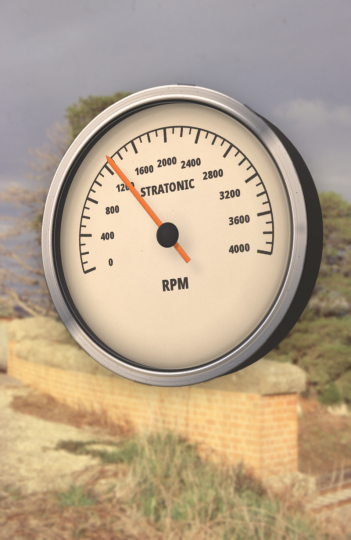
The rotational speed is 1300rpm
